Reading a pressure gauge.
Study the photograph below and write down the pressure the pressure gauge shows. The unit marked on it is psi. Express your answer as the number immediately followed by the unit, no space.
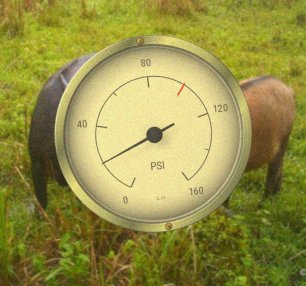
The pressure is 20psi
